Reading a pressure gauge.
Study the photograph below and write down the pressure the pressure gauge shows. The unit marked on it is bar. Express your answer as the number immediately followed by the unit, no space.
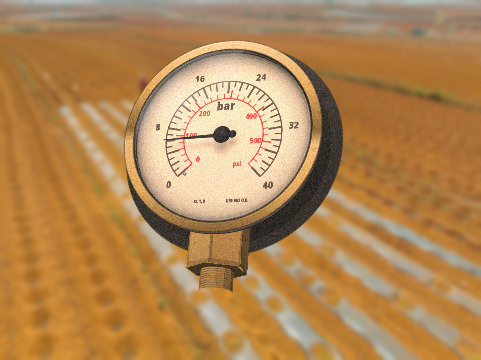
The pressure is 6bar
